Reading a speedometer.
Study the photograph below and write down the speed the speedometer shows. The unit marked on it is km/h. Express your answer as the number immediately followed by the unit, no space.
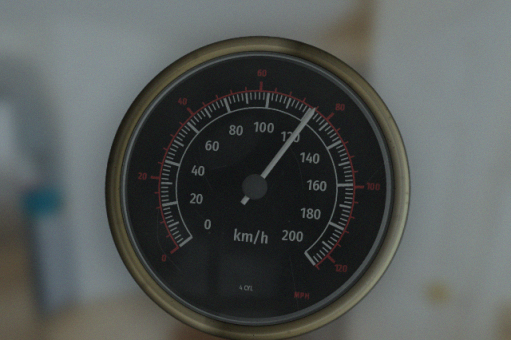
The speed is 122km/h
